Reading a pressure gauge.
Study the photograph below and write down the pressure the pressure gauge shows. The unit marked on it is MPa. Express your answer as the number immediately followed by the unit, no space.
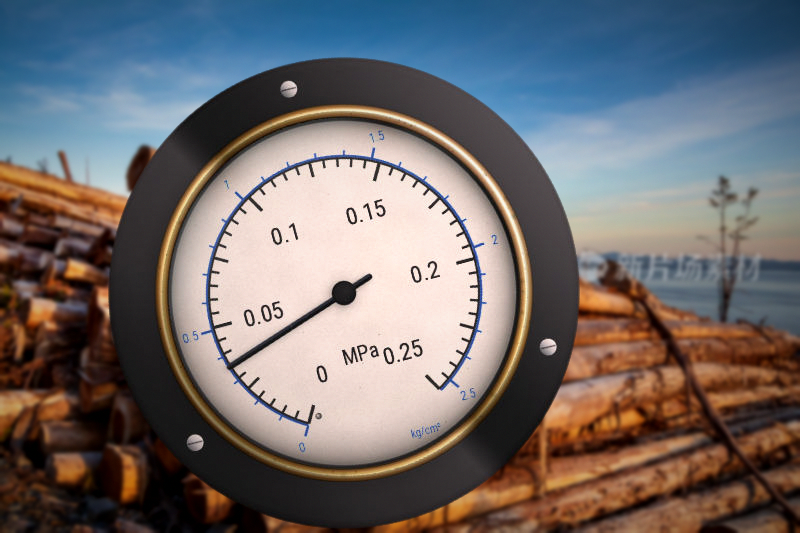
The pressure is 0.035MPa
